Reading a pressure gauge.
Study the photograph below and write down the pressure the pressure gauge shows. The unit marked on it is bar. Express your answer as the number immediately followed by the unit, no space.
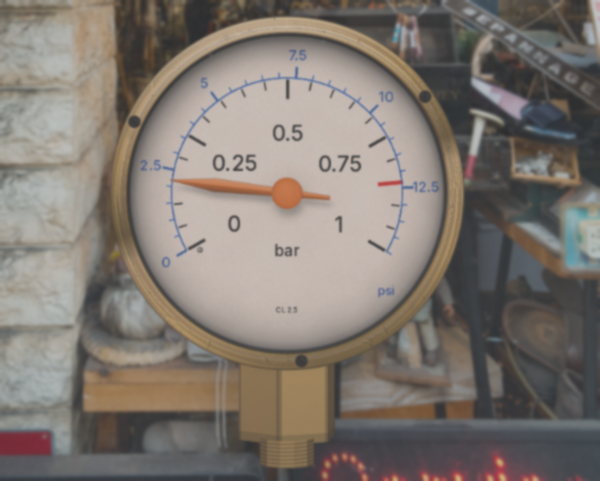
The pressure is 0.15bar
